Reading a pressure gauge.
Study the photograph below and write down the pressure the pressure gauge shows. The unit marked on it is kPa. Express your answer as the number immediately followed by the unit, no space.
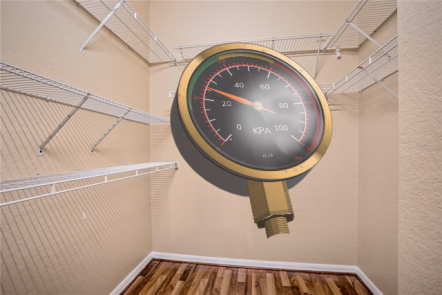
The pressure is 25kPa
